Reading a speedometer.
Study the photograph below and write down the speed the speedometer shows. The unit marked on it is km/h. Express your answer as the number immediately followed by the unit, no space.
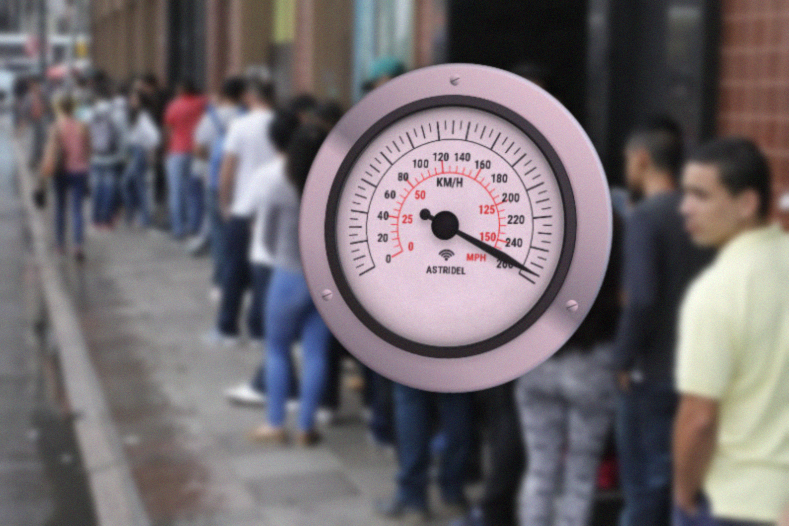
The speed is 255km/h
